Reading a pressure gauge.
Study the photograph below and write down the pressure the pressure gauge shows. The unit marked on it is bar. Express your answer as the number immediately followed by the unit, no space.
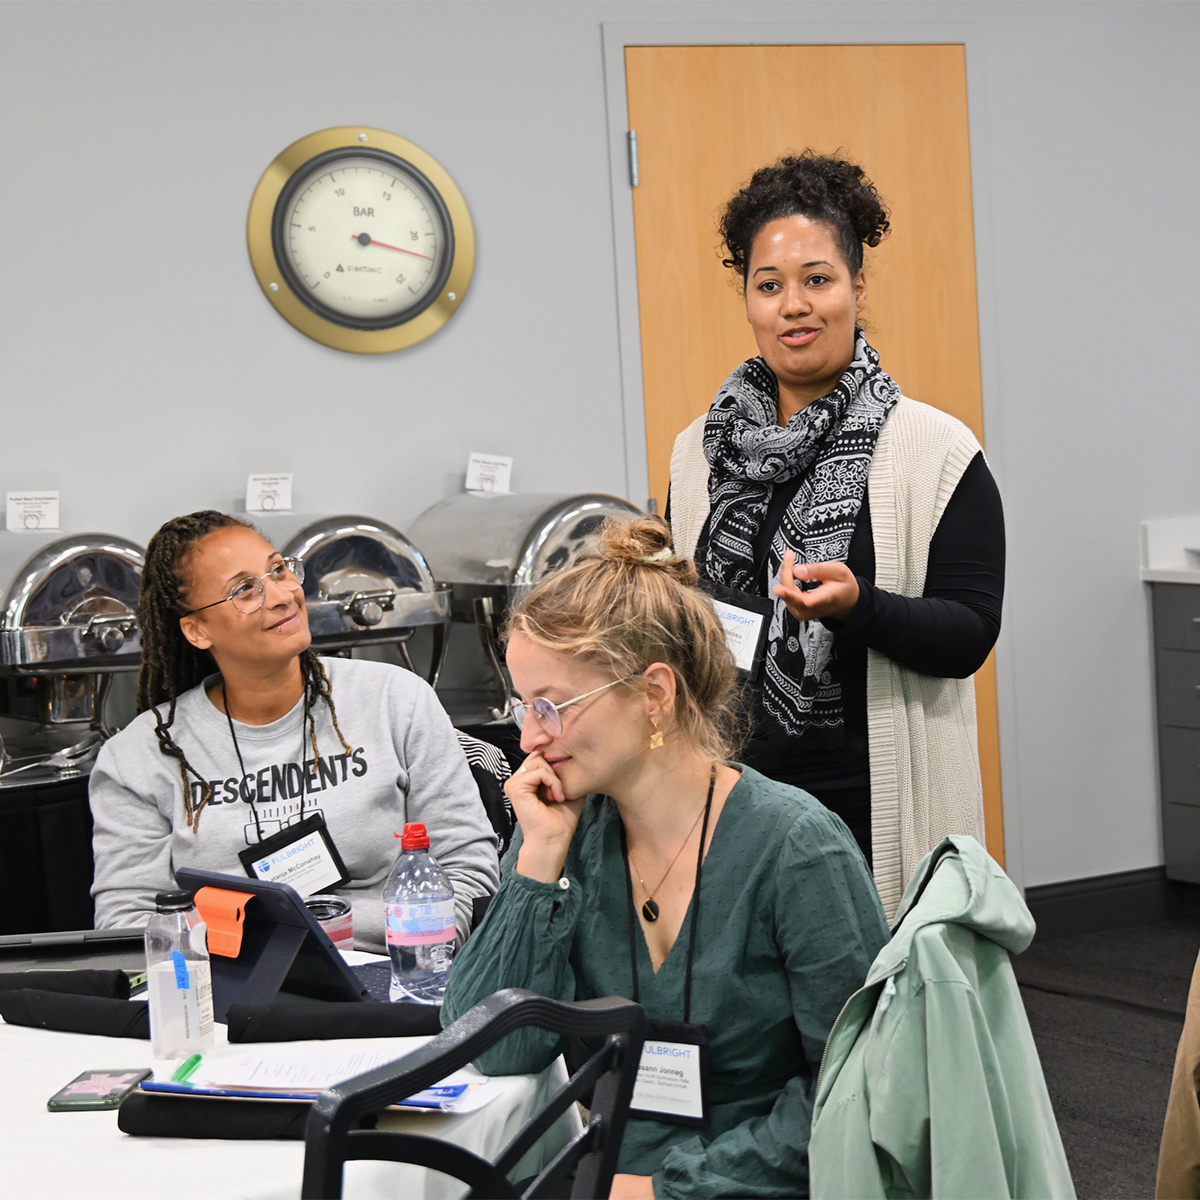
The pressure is 22bar
